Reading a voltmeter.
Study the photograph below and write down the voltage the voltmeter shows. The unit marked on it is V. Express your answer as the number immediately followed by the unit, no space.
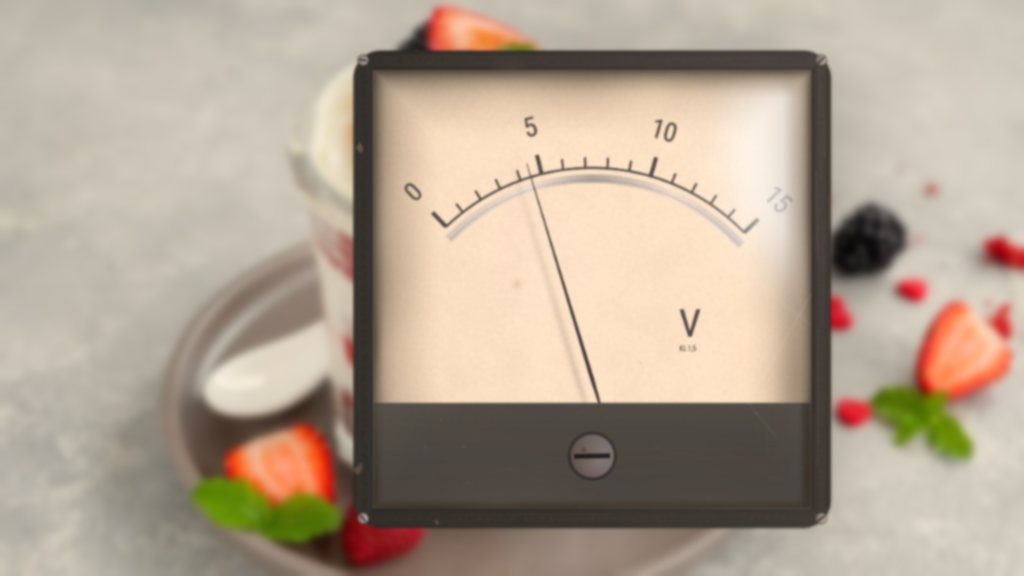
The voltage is 4.5V
